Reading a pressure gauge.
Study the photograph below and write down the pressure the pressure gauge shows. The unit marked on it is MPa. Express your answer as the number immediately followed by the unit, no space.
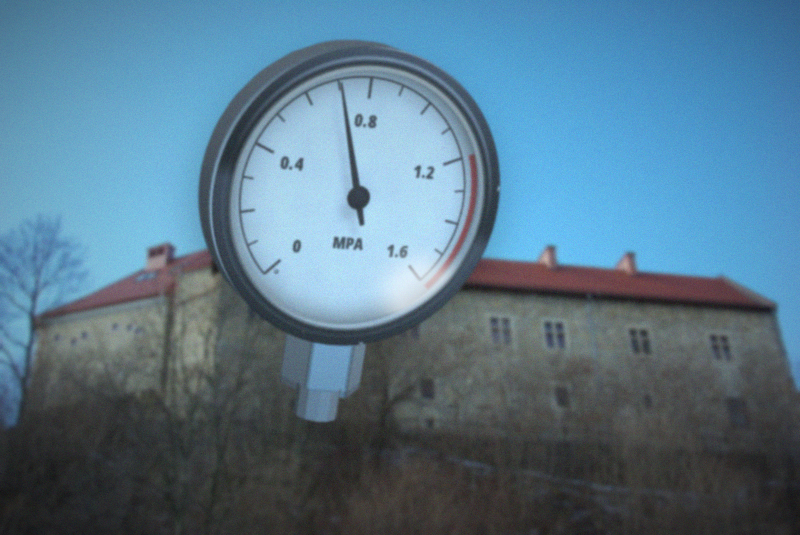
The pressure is 0.7MPa
